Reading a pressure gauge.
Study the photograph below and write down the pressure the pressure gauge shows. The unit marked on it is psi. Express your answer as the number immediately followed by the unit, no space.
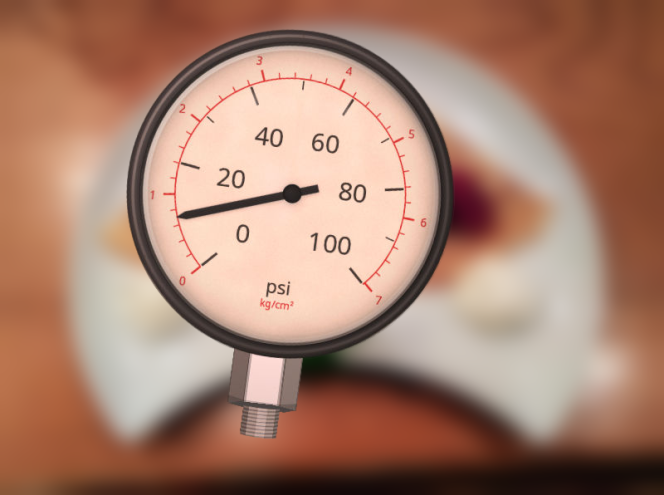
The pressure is 10psi
